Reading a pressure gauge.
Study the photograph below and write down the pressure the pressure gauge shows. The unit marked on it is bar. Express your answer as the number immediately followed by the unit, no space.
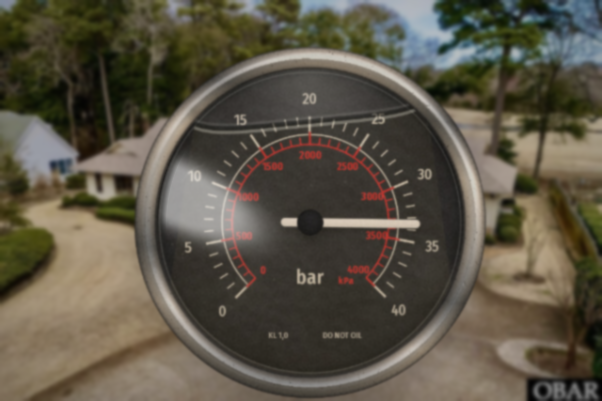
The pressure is 33.5bar
